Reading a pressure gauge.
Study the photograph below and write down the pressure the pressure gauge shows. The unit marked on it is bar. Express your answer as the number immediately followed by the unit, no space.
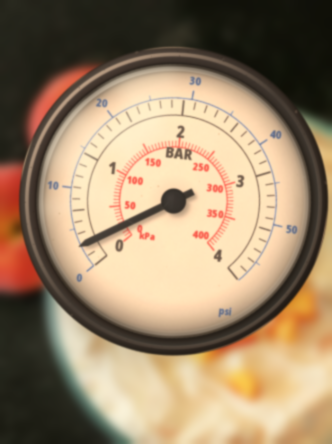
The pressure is 0.2bar
